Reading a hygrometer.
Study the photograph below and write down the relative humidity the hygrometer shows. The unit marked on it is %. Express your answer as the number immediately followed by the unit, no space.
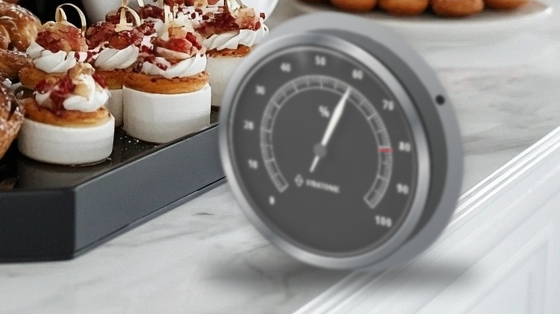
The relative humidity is 60%
